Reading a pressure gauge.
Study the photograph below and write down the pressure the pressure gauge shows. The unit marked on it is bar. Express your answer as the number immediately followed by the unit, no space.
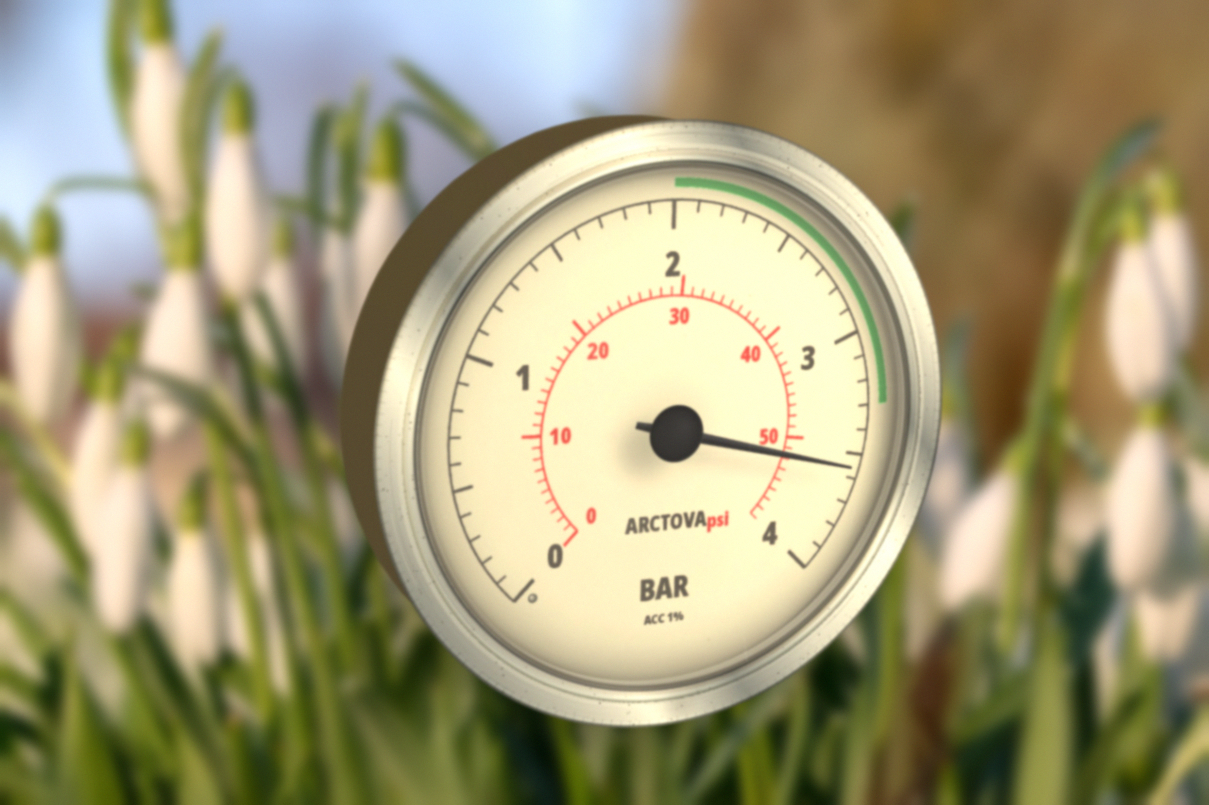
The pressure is 3.55bar
